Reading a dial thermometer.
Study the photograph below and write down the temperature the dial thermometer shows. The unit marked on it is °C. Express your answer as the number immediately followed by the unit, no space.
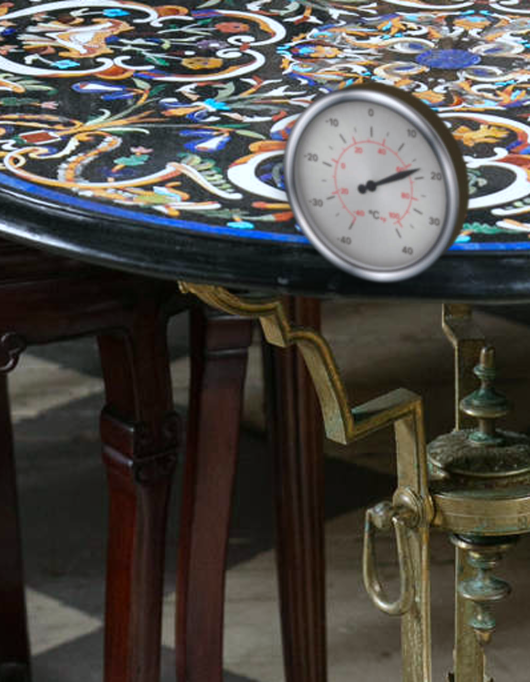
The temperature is 17.5°C
